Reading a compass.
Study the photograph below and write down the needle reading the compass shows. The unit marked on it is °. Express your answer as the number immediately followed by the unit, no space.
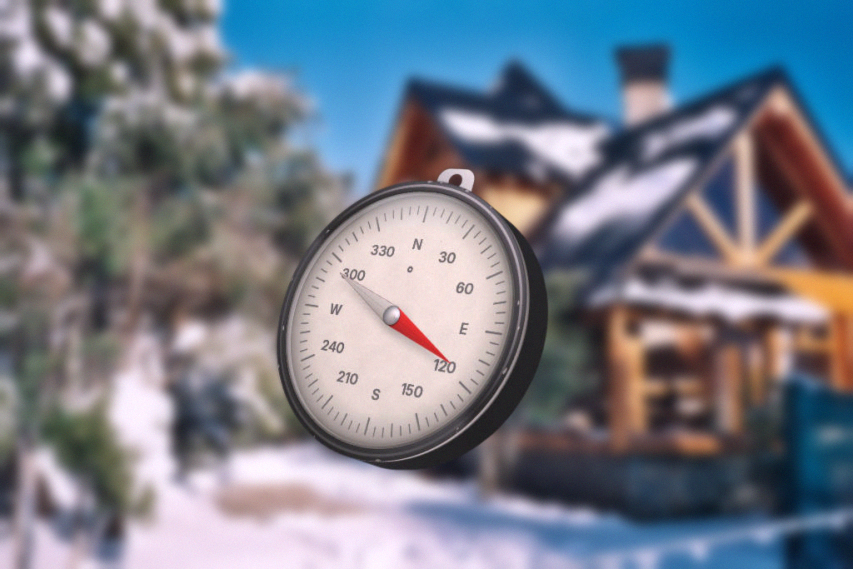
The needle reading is 115°
